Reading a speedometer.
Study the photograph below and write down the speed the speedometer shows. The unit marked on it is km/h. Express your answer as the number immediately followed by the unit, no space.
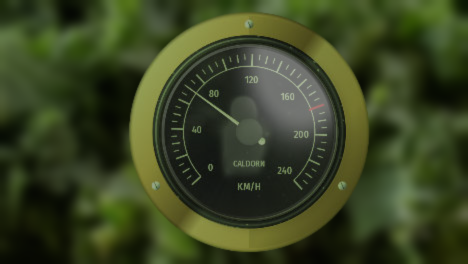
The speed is 70km/h
